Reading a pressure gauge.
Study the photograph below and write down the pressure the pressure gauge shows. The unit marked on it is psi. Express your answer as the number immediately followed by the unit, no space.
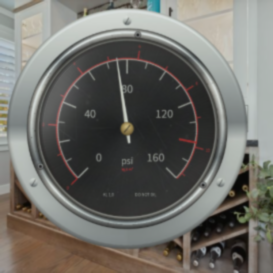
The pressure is 75psi
